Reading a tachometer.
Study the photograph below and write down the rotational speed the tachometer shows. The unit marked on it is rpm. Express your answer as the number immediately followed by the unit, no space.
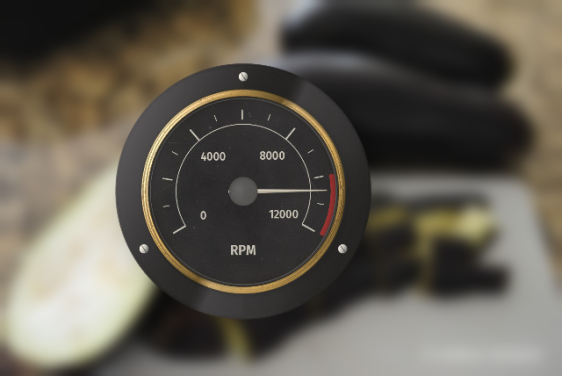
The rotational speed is 10500rpm
